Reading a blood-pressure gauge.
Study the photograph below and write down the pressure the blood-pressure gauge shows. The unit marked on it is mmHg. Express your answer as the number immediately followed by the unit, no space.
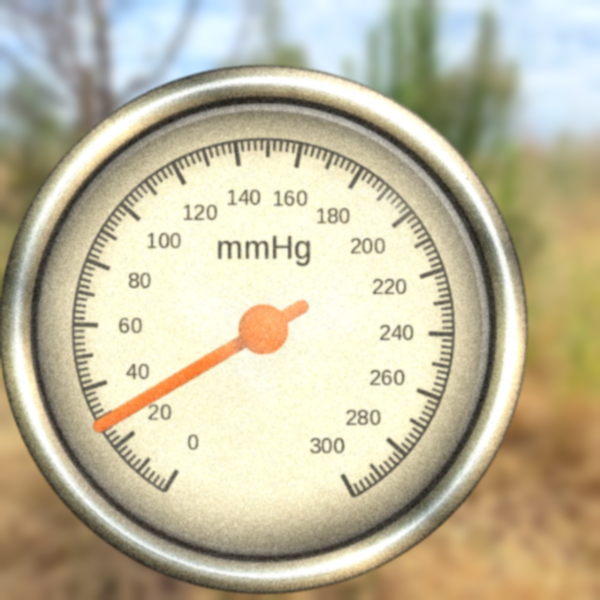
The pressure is 28mmHg
